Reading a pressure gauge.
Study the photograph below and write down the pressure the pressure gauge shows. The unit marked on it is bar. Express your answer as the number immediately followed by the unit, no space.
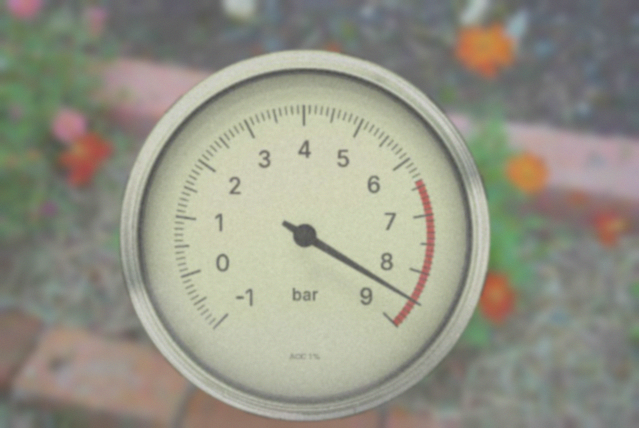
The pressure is 8.5bar
